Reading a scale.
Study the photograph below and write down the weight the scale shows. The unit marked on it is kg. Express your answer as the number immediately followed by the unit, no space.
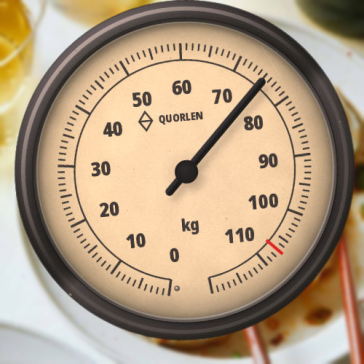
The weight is 75kg
